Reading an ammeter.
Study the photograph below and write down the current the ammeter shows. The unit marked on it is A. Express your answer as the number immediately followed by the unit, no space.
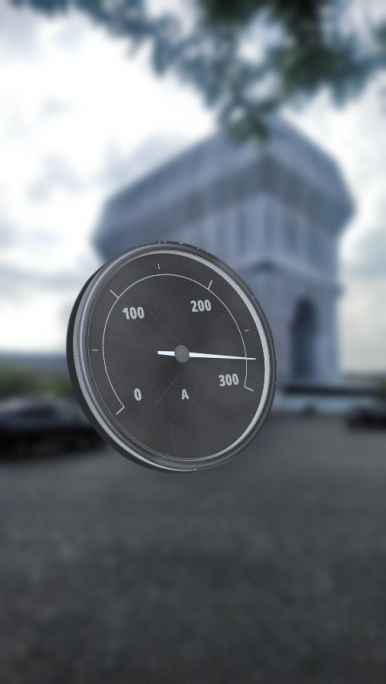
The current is 275A
